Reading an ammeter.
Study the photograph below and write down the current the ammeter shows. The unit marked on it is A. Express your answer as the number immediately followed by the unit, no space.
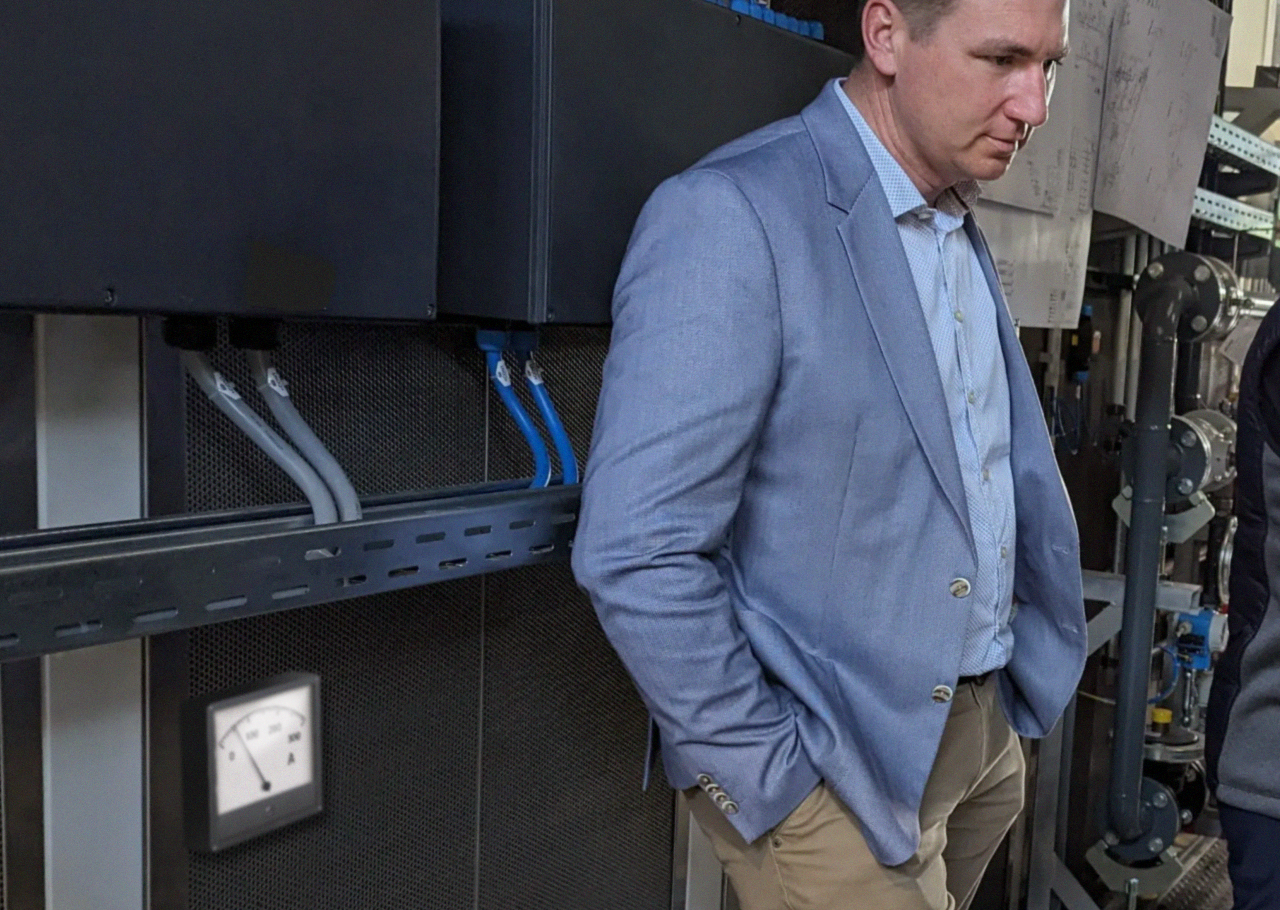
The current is 50A
